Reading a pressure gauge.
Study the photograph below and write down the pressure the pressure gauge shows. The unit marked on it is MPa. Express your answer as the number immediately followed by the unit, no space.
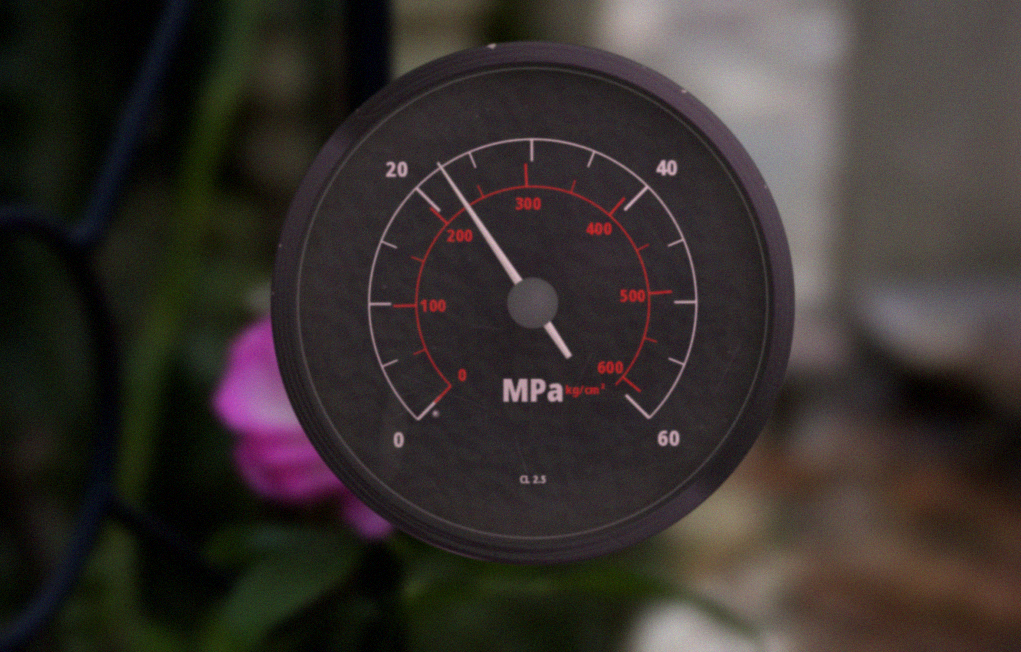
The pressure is 22.5MPa
